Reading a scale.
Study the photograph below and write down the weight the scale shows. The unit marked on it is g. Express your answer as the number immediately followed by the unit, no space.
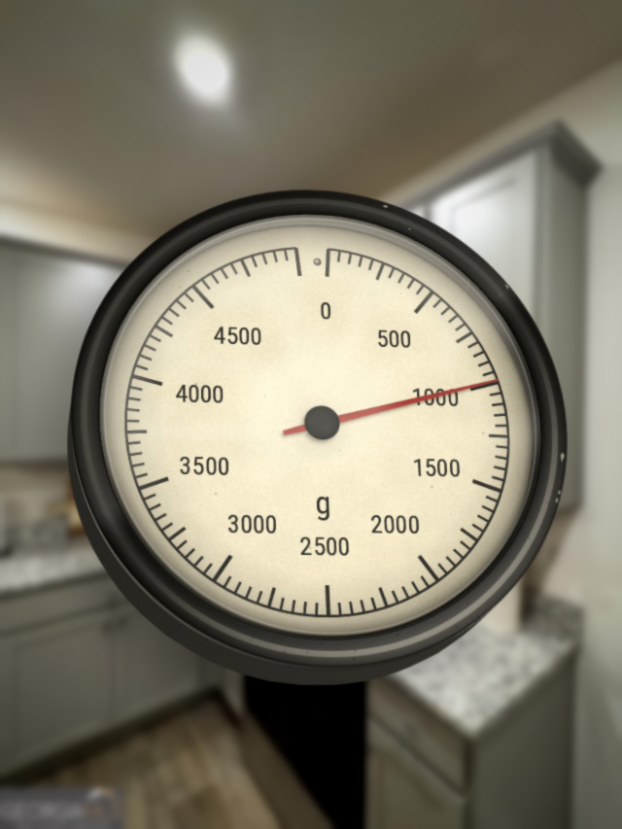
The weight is 1000g
